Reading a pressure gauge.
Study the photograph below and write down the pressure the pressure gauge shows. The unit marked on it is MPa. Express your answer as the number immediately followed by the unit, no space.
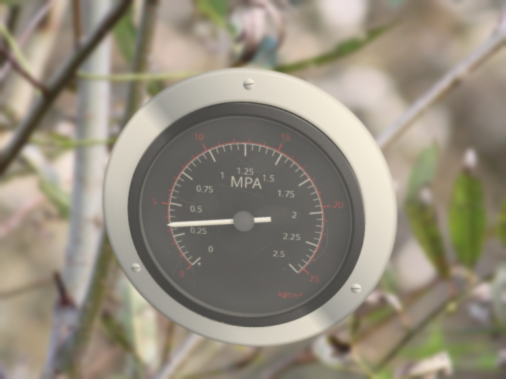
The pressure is 0.35MPa
